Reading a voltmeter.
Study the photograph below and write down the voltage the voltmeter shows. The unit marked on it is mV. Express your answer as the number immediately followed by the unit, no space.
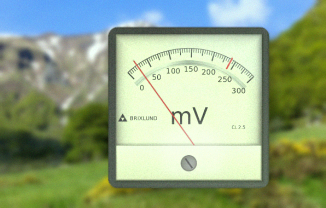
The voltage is 25mV
